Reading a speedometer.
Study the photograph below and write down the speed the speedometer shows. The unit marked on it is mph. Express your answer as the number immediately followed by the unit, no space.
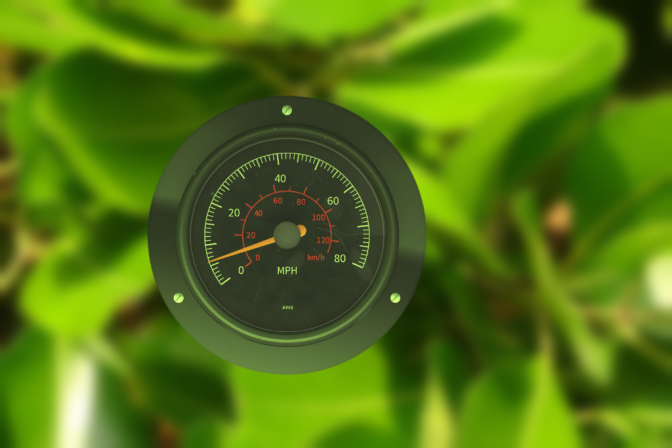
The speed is 6mph
